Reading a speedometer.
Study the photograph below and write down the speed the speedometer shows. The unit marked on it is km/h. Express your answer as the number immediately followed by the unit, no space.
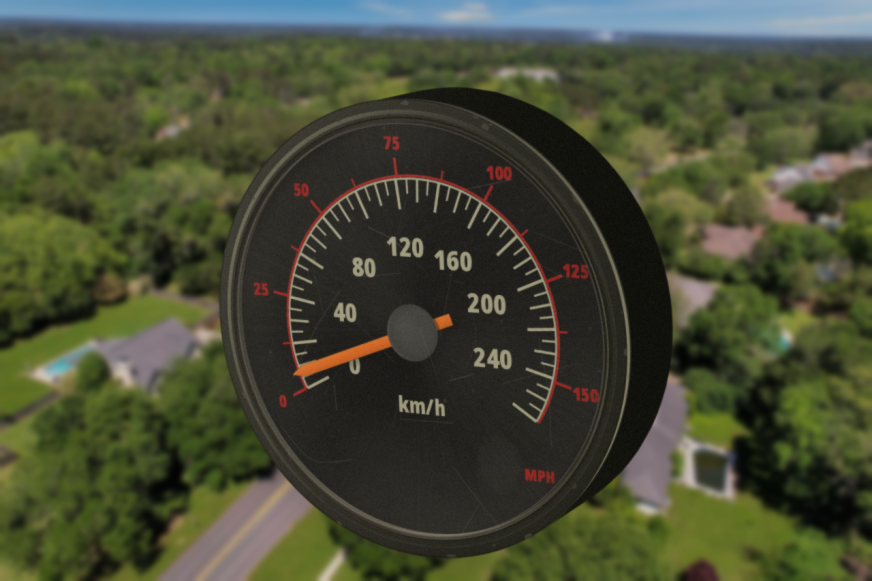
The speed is 7.5km/h
